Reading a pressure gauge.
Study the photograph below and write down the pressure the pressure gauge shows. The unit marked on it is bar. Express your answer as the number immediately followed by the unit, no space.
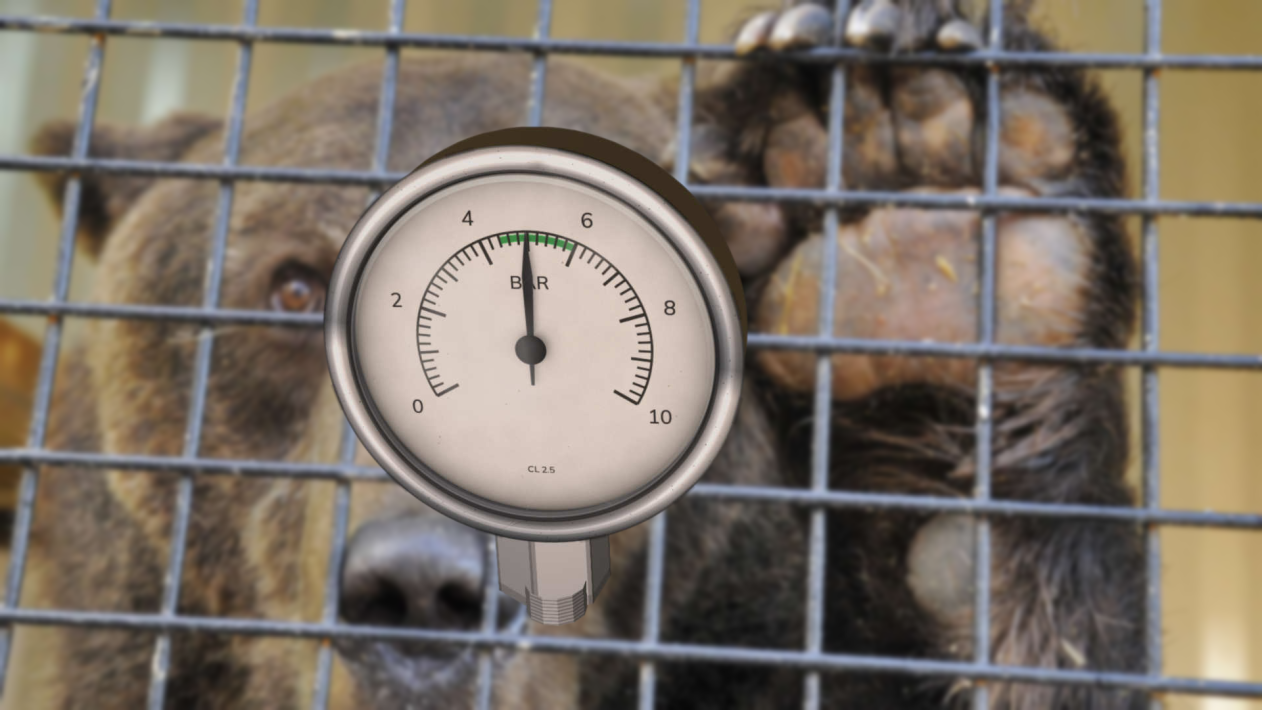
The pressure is 5bar
